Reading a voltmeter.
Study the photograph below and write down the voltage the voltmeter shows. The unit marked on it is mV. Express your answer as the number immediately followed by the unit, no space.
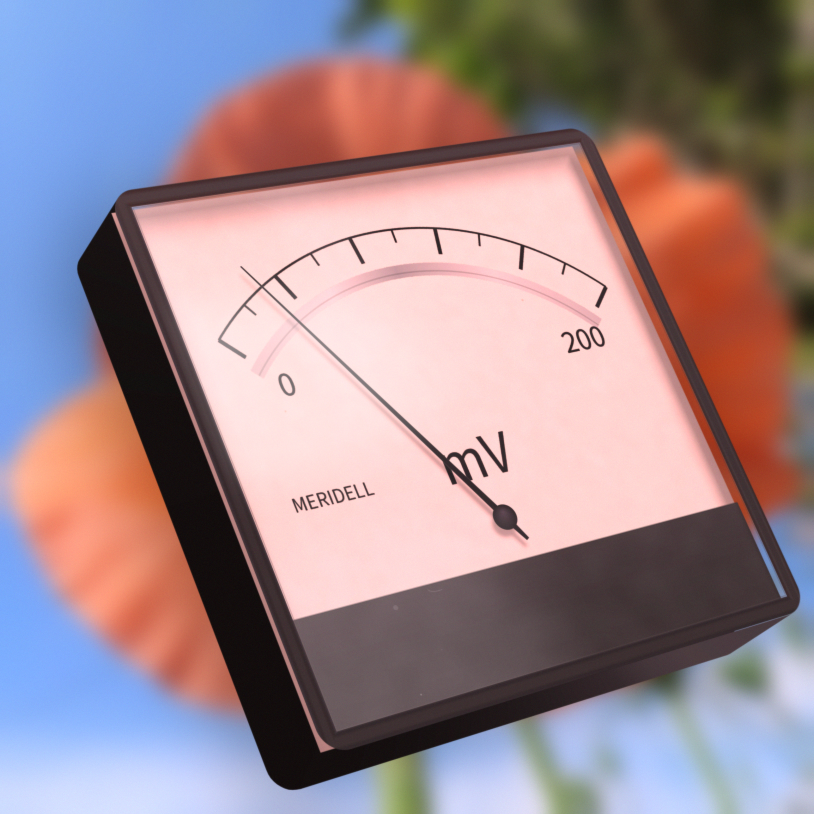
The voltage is 30mV
